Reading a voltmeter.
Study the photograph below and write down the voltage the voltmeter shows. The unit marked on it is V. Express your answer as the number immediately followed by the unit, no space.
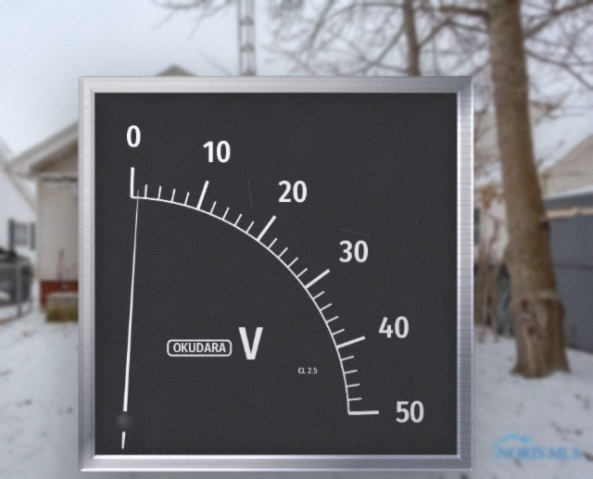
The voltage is 1V
